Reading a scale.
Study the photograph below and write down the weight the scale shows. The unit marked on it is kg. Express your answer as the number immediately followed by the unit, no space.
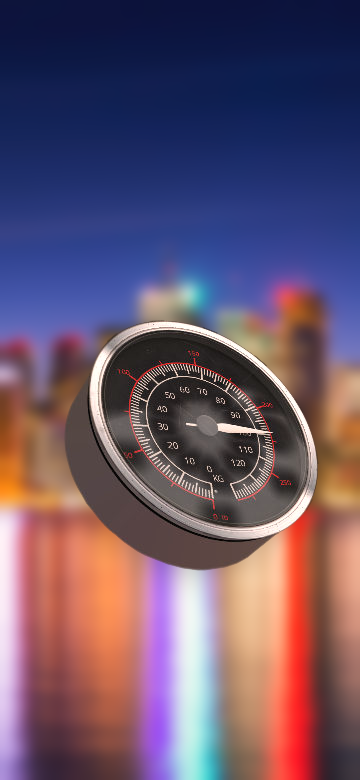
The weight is 100kg
